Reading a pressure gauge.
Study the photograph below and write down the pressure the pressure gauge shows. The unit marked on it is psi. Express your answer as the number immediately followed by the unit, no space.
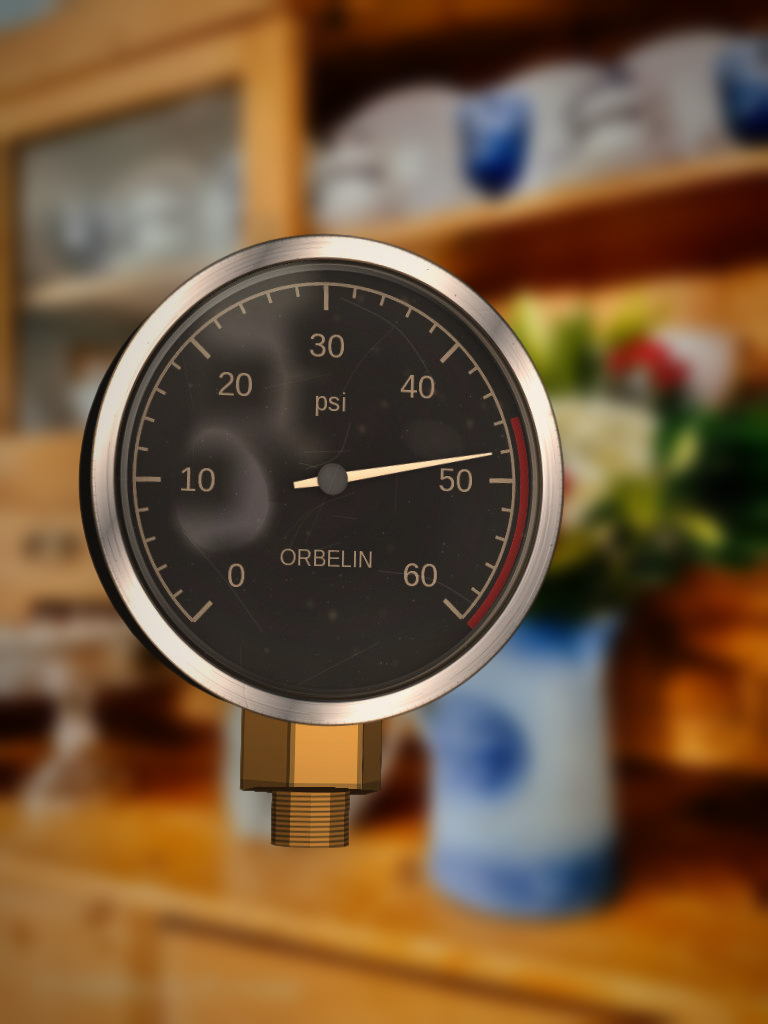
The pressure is 48psi
